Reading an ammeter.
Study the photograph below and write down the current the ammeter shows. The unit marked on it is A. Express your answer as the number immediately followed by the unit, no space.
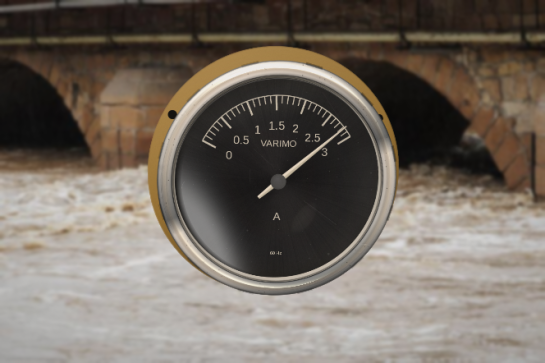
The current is 2.8A
